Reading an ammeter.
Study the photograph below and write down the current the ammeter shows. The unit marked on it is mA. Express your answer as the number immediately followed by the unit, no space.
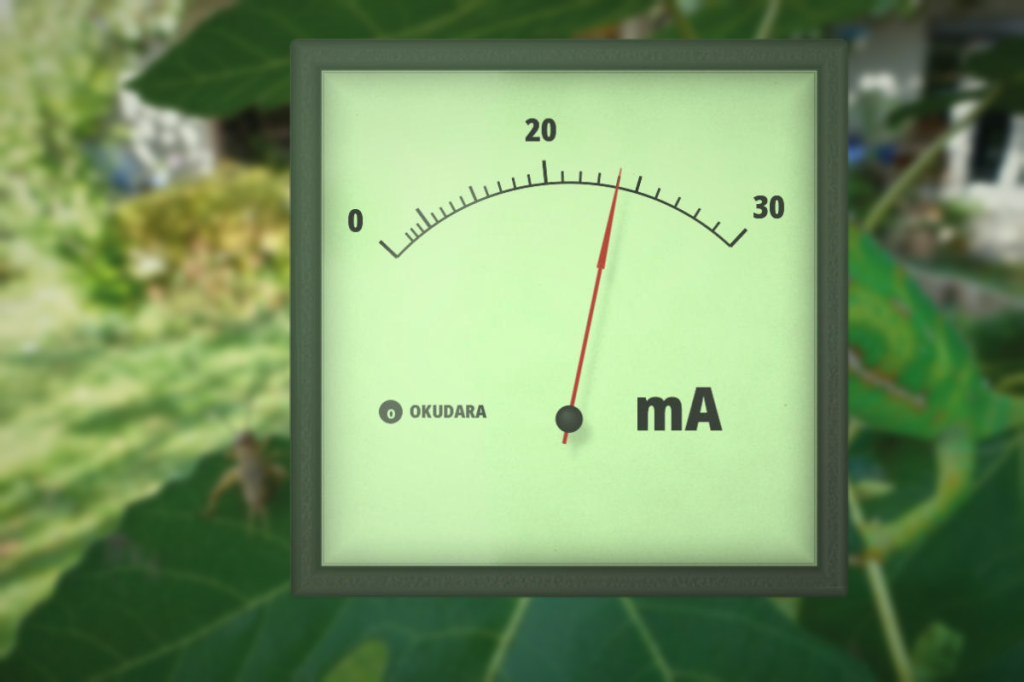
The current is 24mA
